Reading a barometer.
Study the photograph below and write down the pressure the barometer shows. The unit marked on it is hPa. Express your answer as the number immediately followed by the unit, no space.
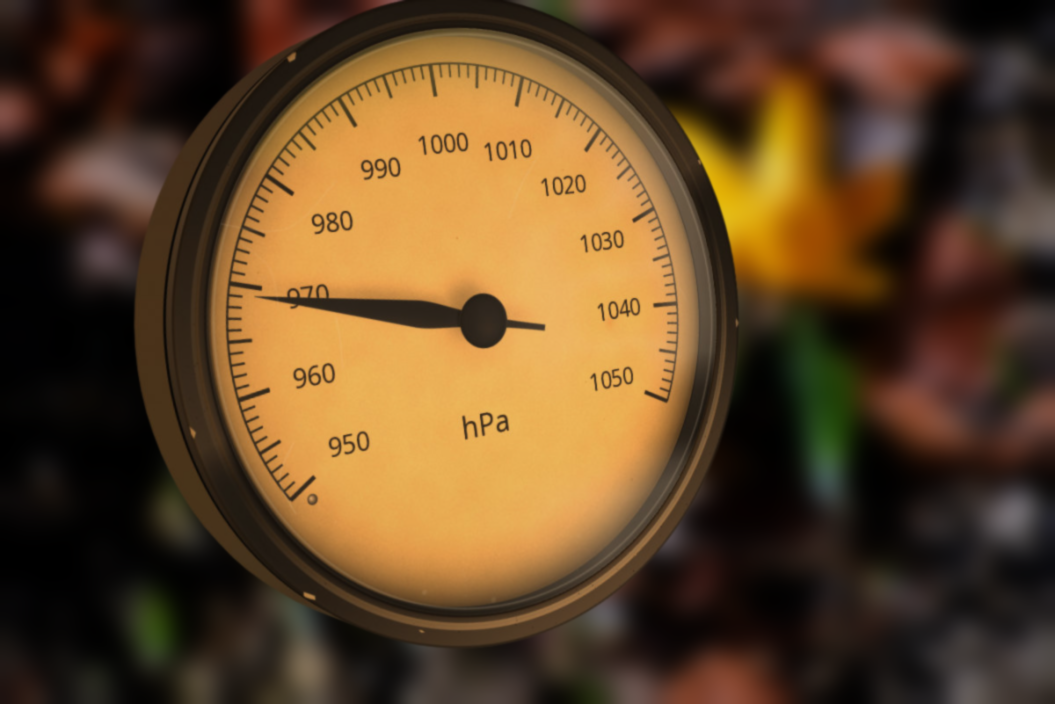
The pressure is 969hPa
